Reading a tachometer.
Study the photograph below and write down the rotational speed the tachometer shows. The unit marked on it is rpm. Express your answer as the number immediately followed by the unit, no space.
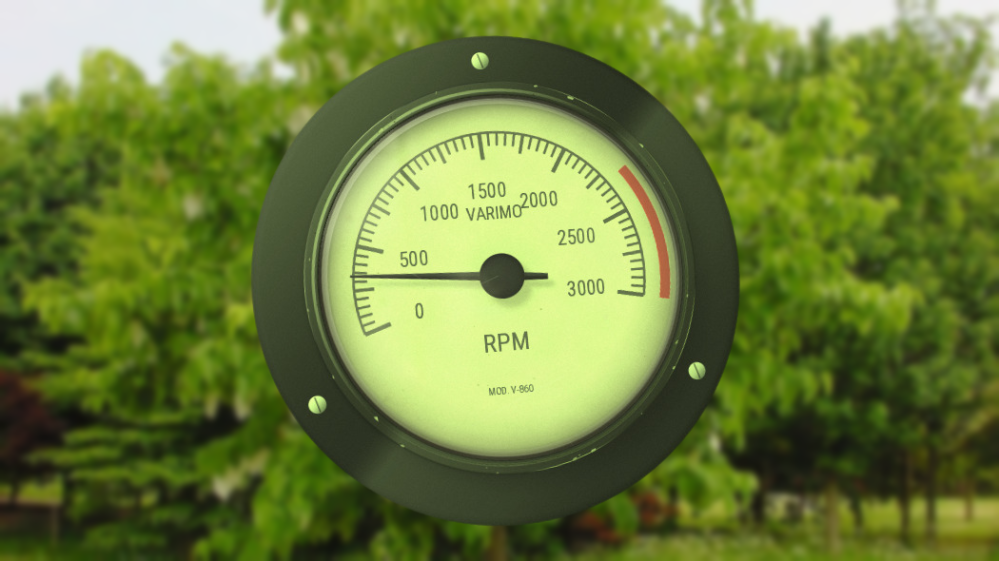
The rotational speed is 325rpm
